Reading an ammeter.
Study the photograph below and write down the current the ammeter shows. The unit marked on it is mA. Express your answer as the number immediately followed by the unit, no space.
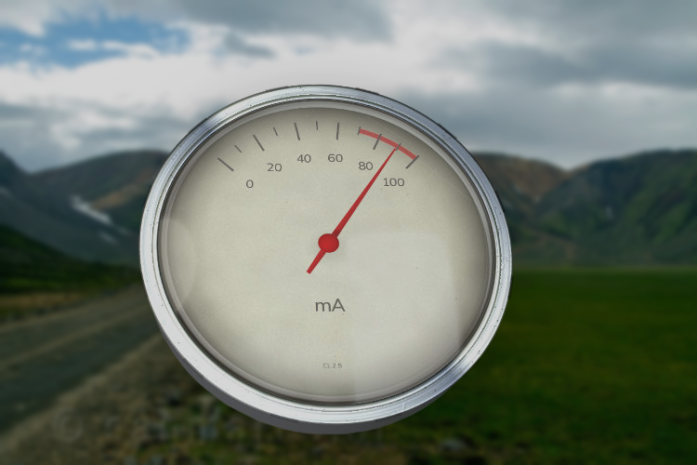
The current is 90mA
